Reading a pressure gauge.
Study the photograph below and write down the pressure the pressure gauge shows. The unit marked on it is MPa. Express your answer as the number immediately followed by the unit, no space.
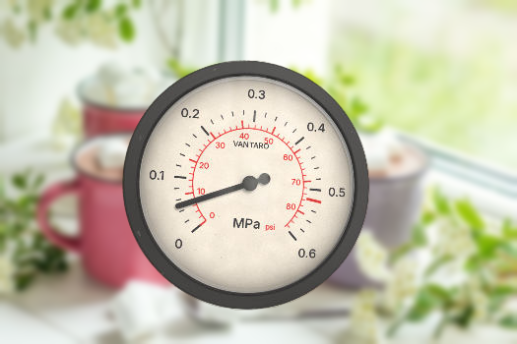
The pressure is 0.05MPa
